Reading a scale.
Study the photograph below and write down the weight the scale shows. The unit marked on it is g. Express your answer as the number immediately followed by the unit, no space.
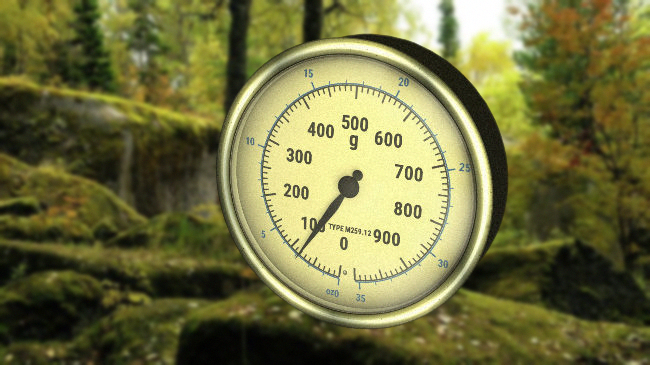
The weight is 80g
